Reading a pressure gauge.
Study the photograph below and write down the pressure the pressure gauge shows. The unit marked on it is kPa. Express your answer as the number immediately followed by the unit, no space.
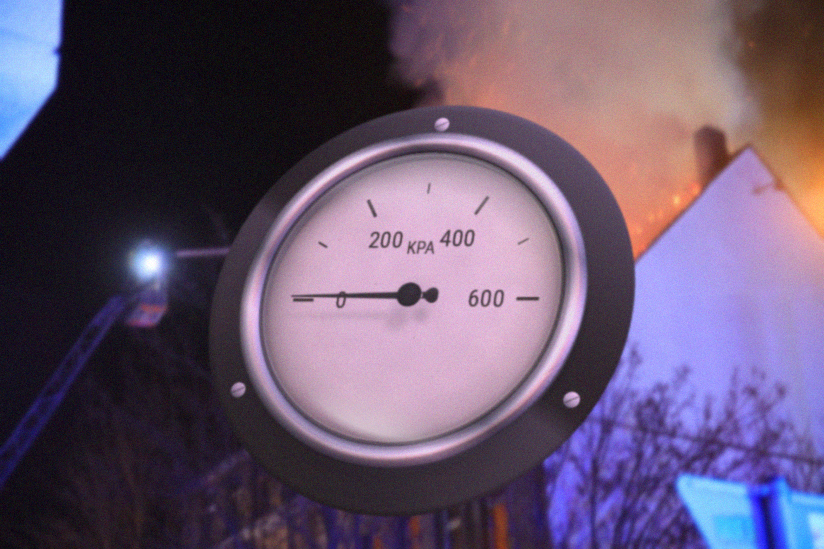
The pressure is 0kPa
